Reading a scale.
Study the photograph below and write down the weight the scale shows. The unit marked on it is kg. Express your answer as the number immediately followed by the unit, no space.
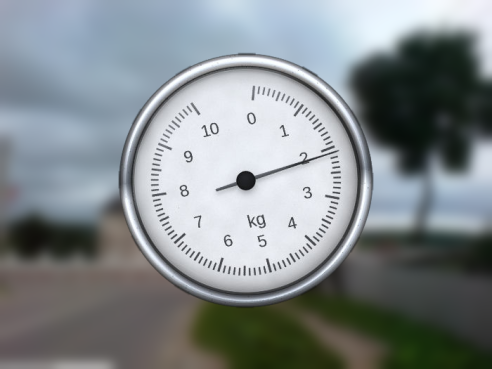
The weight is 2.1kg
